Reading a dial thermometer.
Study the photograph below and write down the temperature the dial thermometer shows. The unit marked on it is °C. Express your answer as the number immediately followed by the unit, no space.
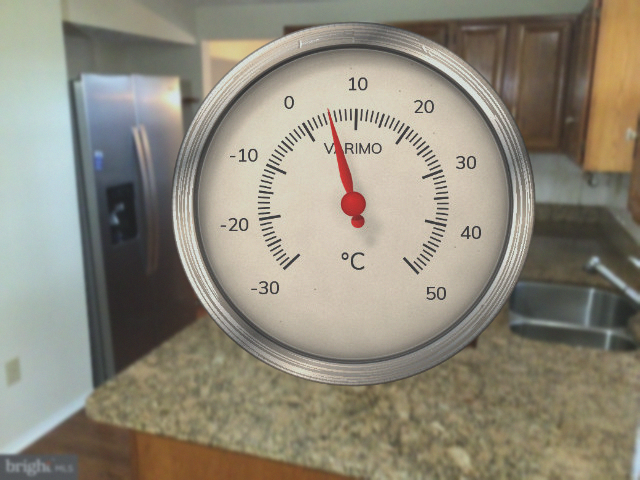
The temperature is 5°C
